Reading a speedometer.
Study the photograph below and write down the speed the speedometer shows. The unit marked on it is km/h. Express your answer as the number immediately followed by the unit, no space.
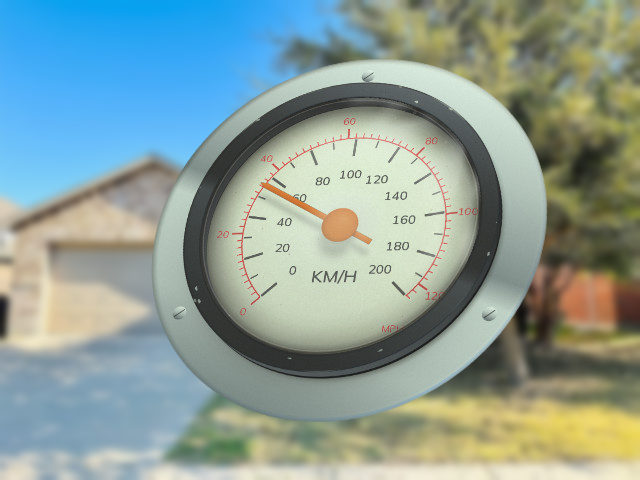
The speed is 55km/h
